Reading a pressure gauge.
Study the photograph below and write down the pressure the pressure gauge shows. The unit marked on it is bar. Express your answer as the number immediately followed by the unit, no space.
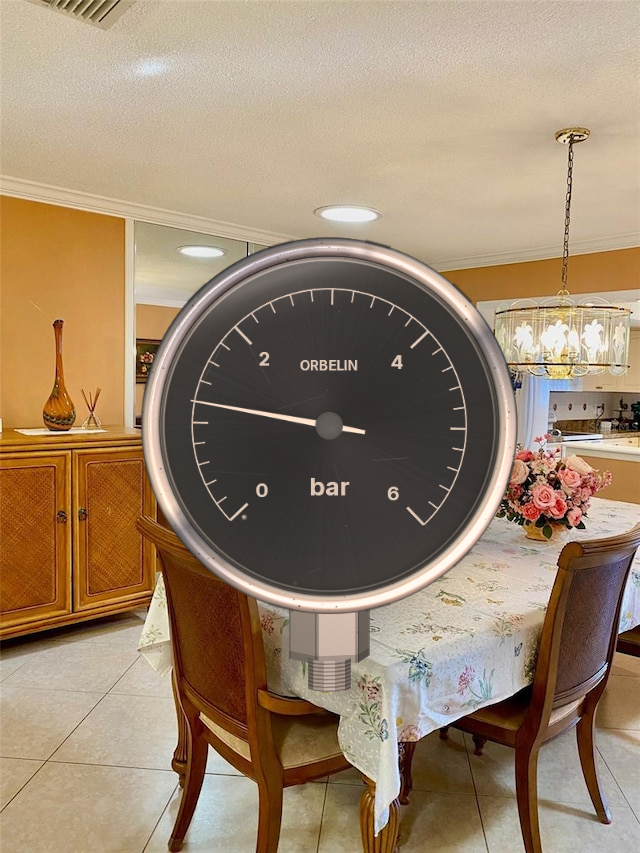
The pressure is 1.2bar
